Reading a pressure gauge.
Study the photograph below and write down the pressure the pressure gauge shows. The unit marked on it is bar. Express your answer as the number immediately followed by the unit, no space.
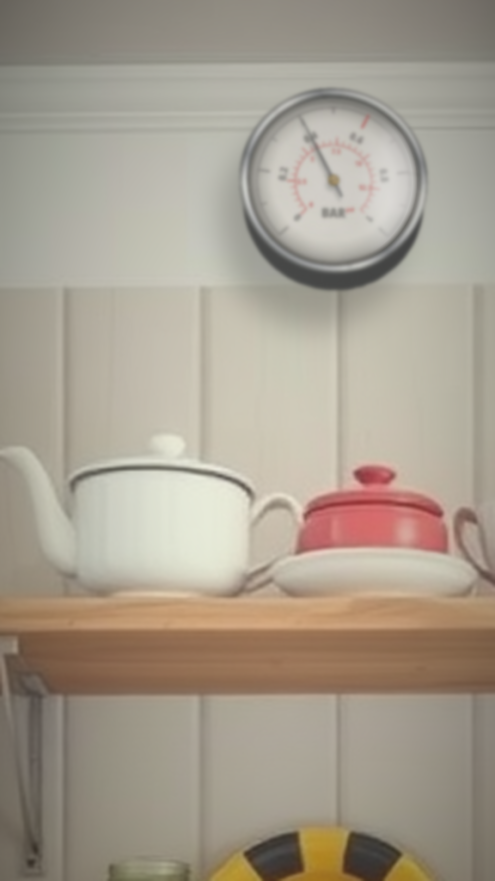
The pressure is 0.4bar
